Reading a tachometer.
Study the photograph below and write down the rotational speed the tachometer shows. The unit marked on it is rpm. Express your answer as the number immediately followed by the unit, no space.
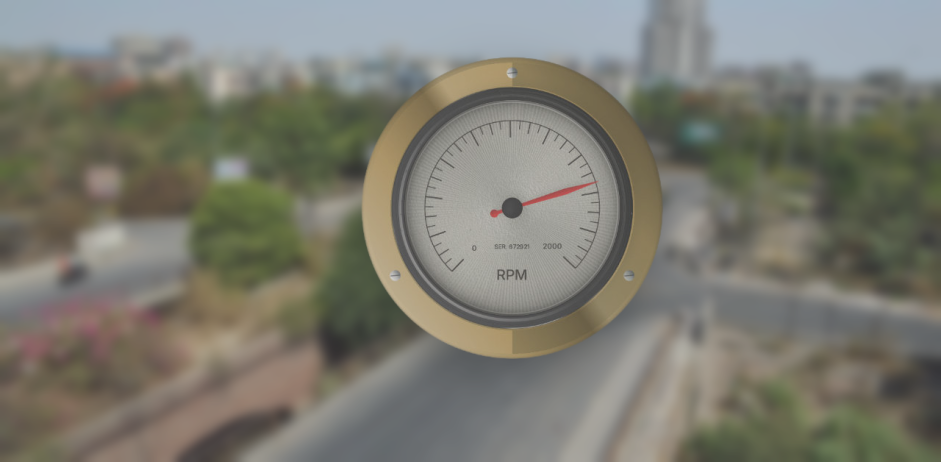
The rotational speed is 1550rpm
